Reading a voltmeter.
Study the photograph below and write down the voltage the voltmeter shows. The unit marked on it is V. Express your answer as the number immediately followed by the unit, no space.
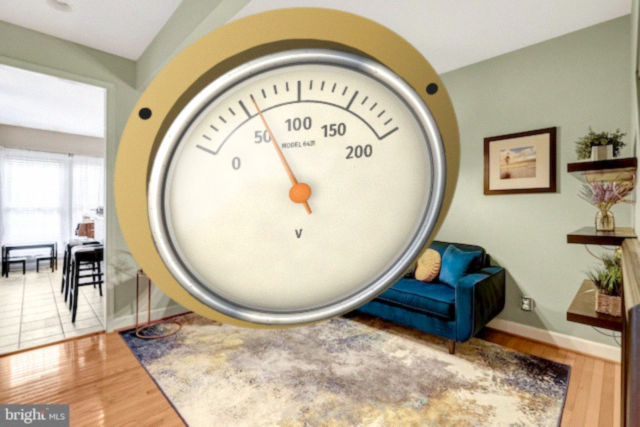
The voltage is 60V
